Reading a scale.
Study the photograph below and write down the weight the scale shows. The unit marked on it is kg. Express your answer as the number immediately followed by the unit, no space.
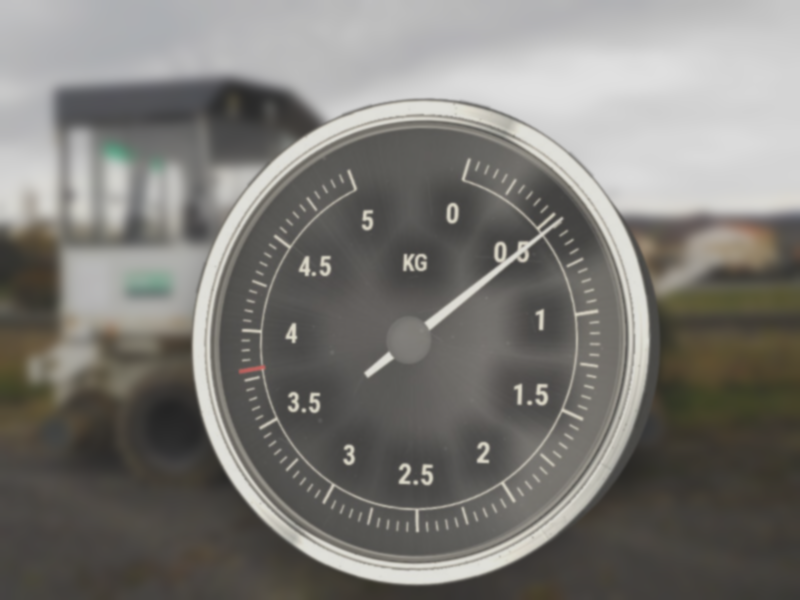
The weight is 0.55kg
